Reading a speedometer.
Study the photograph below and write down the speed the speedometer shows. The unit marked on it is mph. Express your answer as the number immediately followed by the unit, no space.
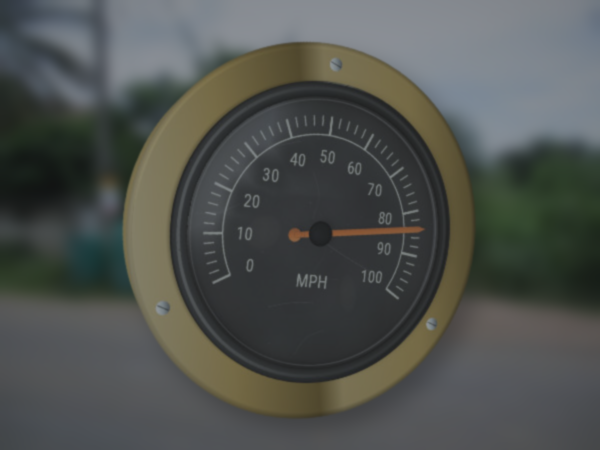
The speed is 84mph
